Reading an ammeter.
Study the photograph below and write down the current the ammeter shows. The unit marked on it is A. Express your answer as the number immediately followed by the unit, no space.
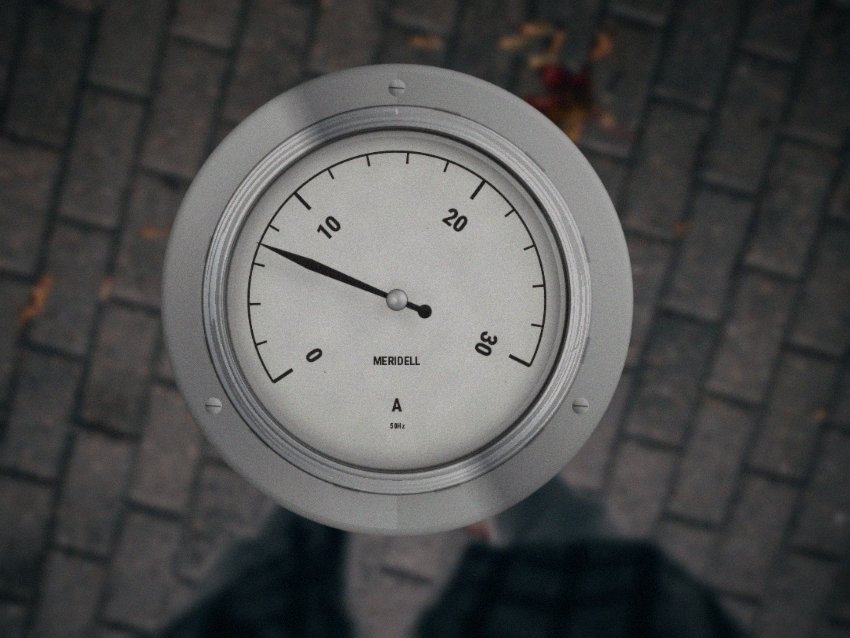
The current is 7A
